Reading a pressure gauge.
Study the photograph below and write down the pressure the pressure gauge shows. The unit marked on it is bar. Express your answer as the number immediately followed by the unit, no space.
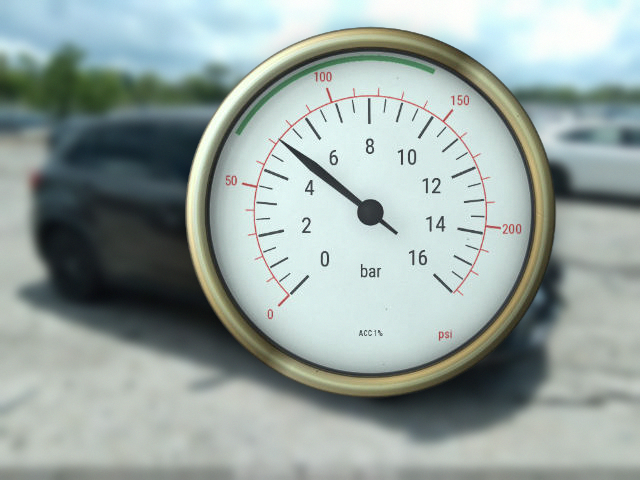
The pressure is 5bar
